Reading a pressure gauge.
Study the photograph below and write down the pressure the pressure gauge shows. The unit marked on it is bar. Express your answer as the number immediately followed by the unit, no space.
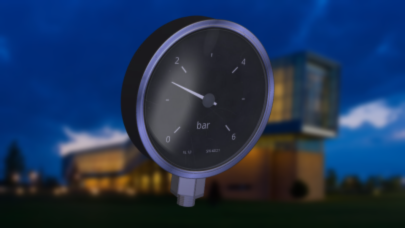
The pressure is 1.5bar
